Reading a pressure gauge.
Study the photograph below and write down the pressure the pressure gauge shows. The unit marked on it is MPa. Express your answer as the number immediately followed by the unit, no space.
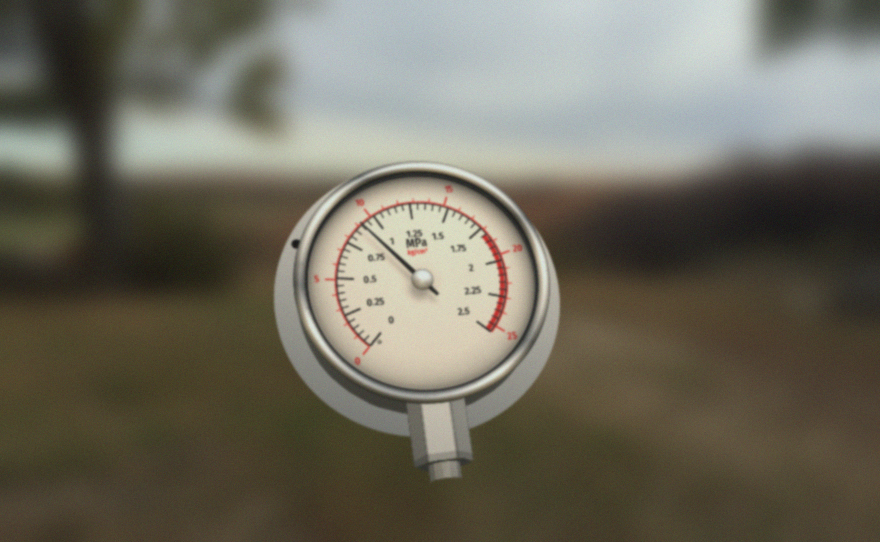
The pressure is 0.9MPa
